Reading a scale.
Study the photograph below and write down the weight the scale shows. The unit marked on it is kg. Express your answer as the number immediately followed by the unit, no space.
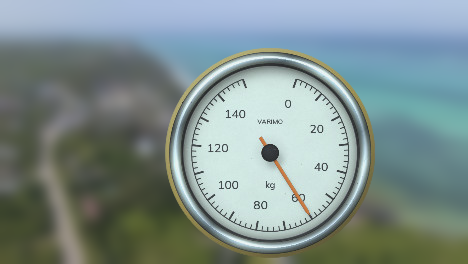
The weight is 60kg
